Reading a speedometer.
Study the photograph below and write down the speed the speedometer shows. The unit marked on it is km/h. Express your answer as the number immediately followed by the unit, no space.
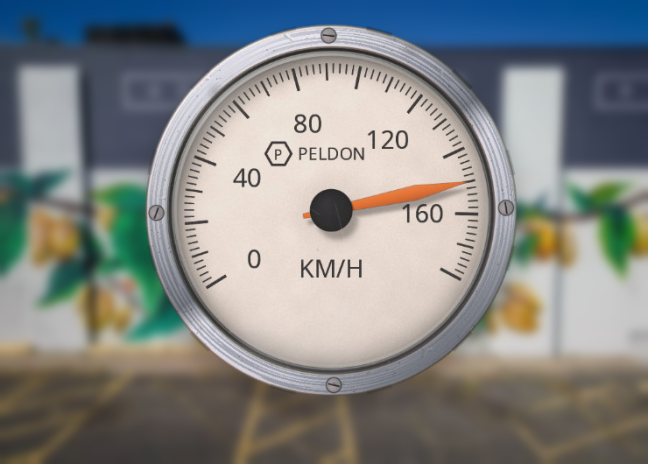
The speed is 150km/h
